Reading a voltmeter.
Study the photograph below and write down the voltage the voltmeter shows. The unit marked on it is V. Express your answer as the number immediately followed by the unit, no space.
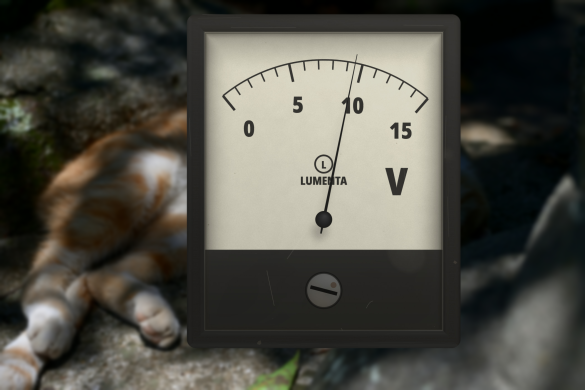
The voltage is 9.5V
